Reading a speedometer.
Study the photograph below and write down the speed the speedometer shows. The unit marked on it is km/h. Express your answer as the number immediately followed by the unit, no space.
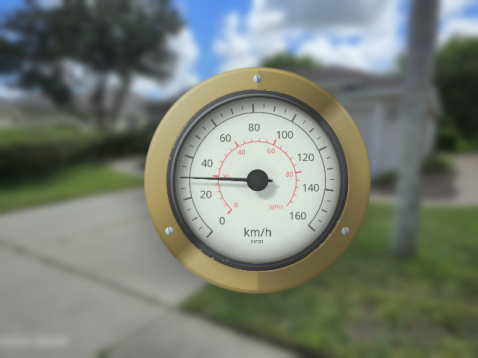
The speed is 30km/h
